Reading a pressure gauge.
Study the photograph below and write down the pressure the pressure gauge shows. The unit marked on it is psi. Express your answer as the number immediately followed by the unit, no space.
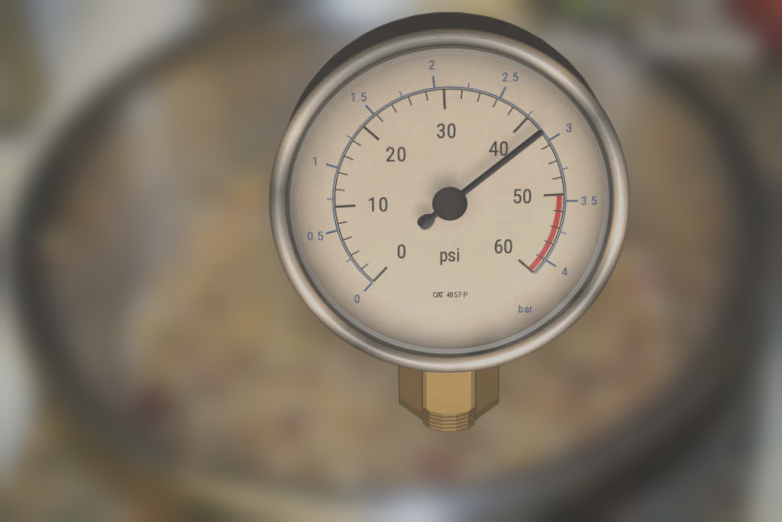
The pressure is 42psi
